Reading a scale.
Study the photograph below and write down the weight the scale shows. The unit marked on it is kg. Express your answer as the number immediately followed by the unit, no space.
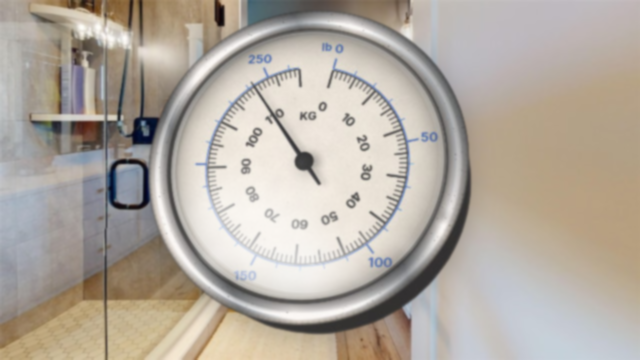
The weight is 110kg
